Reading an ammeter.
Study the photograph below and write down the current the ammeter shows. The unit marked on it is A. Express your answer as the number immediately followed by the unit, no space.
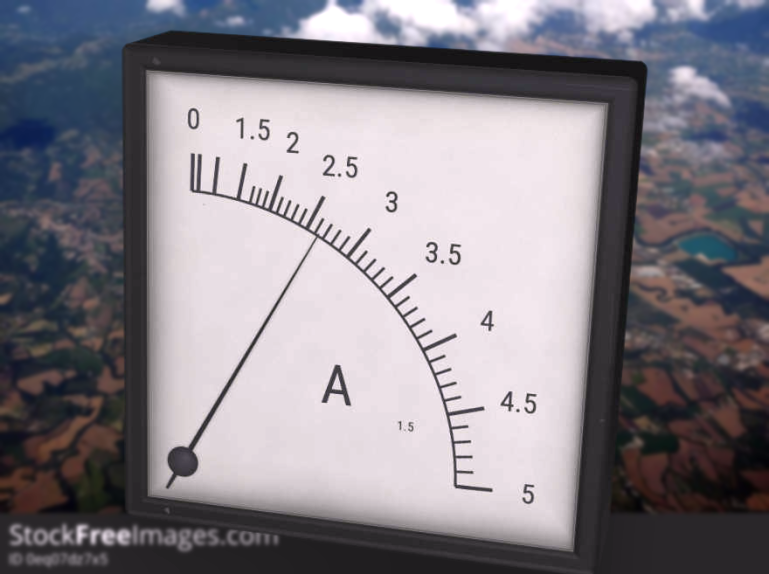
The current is 2.65A
